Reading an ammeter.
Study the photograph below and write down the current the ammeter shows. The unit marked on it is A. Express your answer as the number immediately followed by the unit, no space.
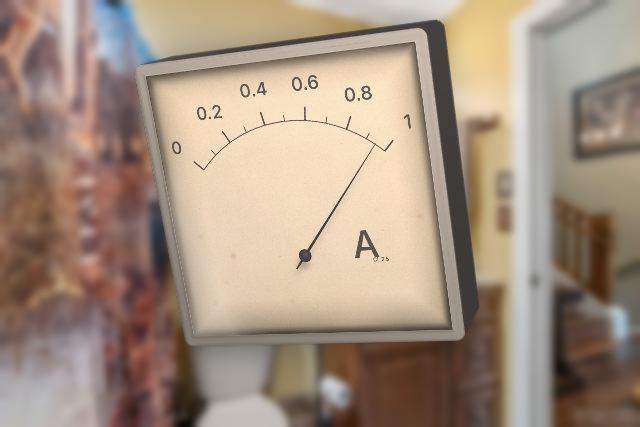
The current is 0.95A
